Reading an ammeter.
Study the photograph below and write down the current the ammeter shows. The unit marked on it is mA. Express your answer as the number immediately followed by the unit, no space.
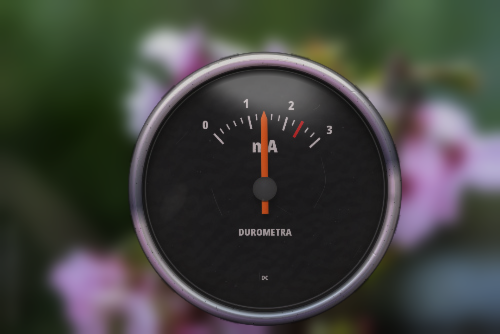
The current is 1.4mA
